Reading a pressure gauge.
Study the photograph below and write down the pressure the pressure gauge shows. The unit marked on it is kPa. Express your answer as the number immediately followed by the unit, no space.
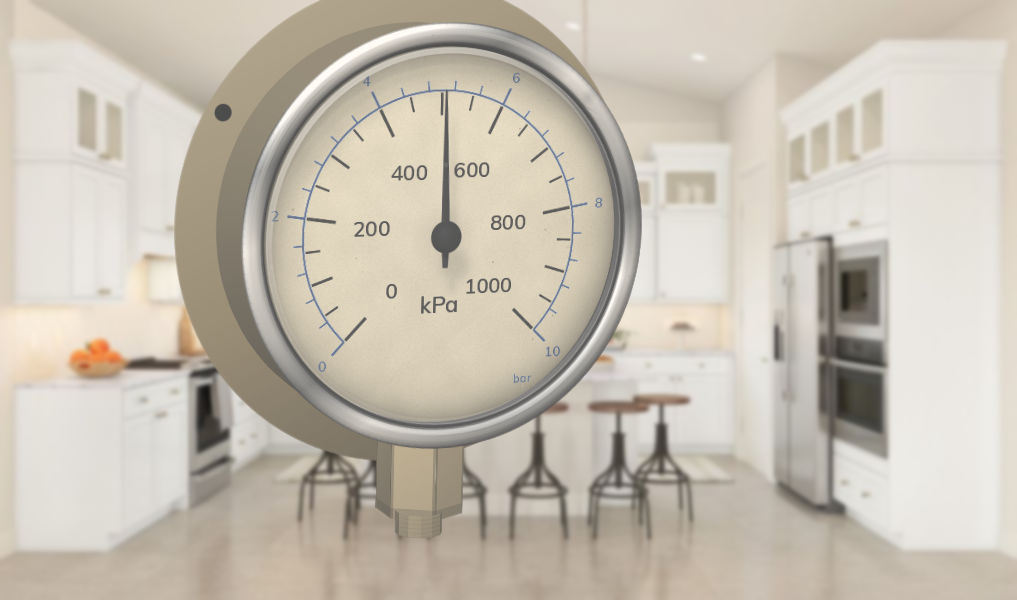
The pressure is 500kPa
